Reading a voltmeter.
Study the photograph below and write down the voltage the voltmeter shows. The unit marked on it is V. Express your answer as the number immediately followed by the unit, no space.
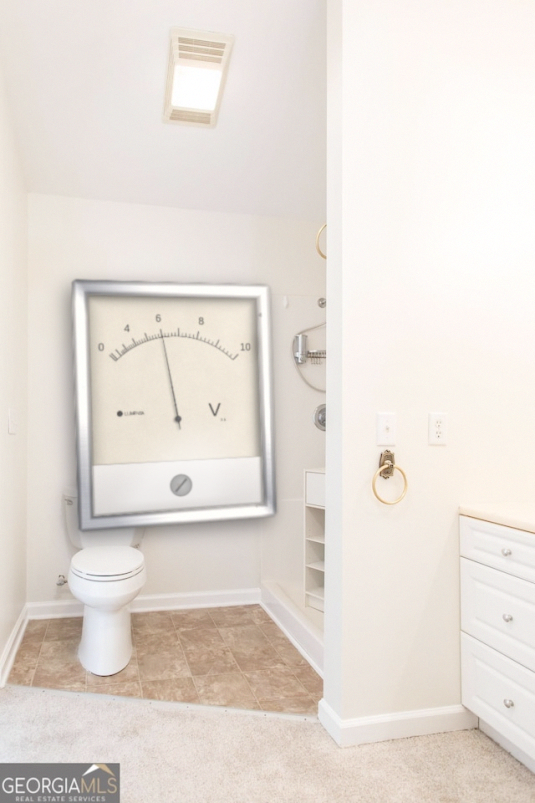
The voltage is 6V
